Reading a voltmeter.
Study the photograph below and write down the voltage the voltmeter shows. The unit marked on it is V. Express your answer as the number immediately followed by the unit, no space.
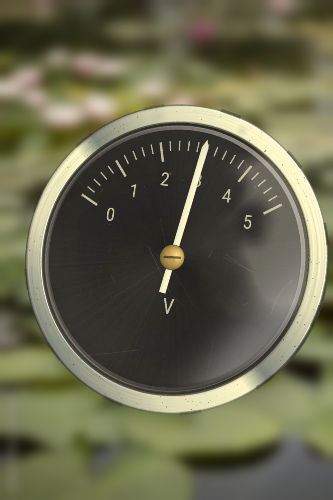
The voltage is 3V
